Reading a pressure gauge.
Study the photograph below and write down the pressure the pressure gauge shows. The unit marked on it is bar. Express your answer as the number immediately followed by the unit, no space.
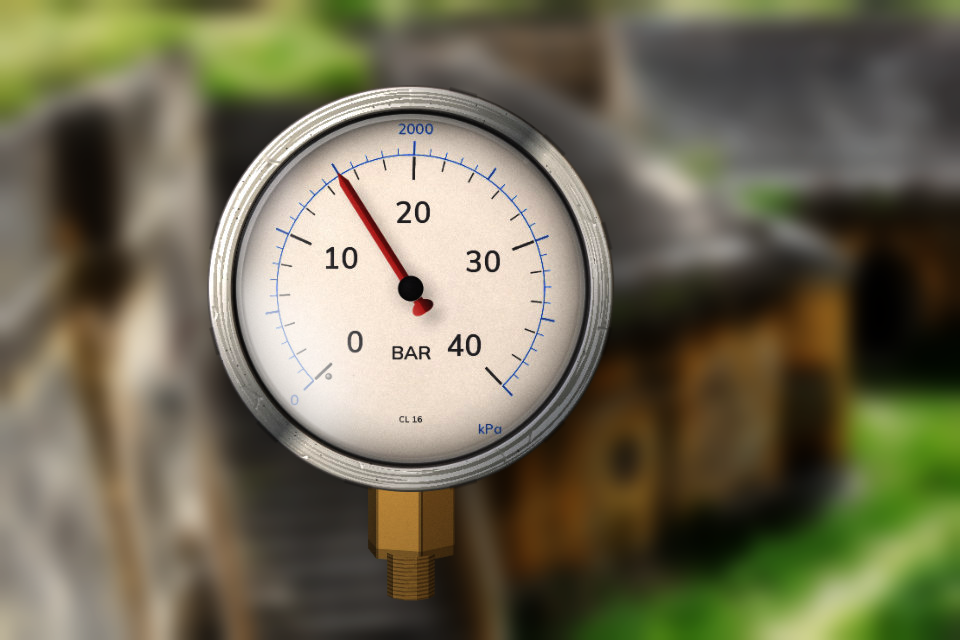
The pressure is 15bar
